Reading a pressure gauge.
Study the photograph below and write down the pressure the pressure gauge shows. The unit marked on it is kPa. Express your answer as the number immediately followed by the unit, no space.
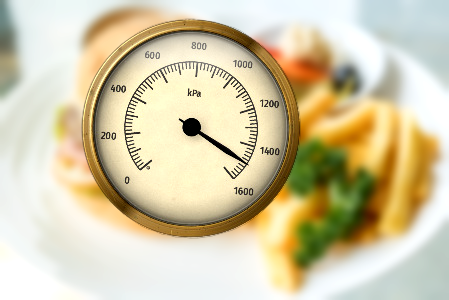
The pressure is 1500kPa
